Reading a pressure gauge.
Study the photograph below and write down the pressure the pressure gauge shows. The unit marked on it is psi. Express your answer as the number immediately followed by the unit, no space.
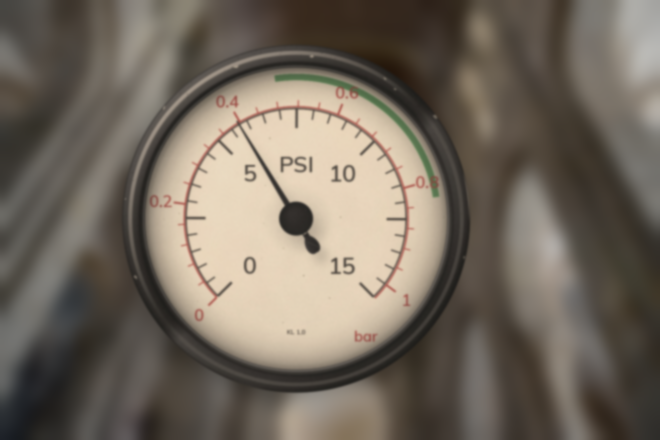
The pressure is 5.75psi
